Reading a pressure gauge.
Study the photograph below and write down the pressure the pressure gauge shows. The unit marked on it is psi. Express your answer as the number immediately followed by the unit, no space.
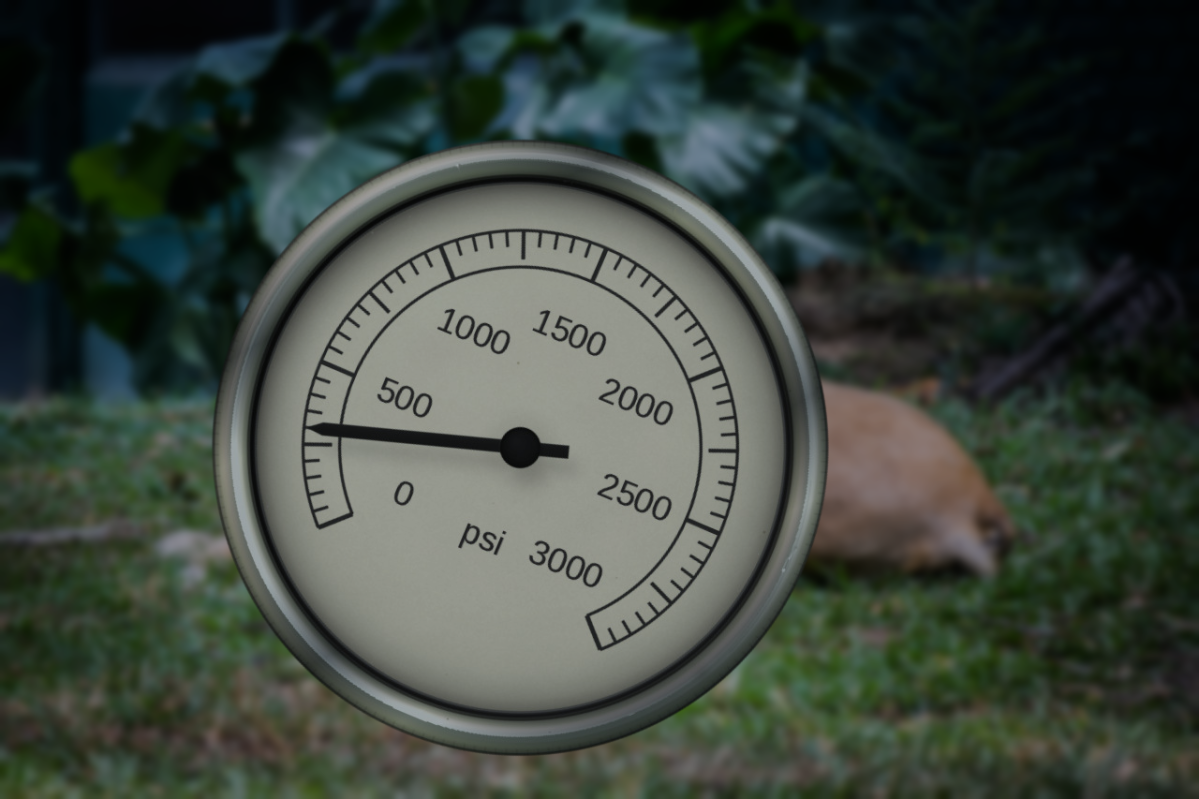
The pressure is 300psi
